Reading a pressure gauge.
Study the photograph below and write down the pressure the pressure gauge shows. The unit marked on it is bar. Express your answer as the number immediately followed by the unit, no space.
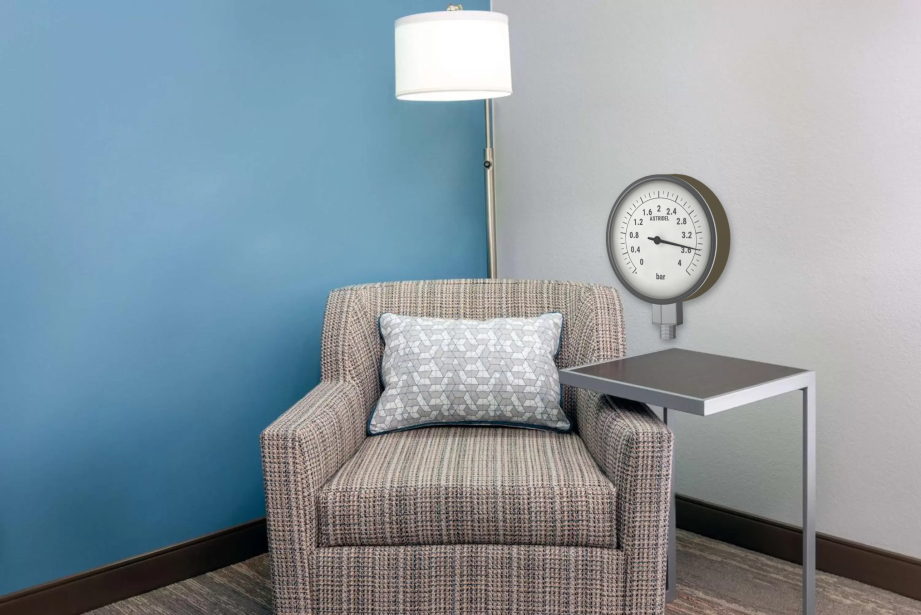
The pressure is 3.5bar
